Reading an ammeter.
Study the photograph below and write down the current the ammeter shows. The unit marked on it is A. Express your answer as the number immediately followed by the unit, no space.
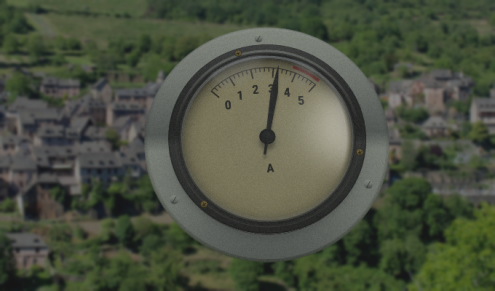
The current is 3.2A
